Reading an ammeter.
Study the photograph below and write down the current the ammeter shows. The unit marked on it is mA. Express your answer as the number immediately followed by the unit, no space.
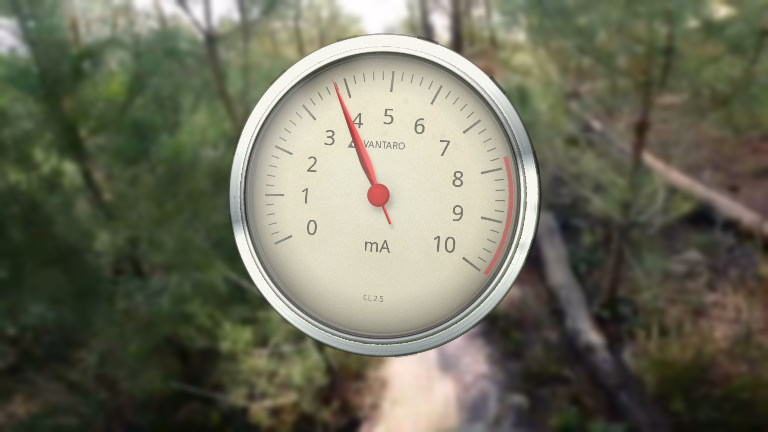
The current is 3.8mA
